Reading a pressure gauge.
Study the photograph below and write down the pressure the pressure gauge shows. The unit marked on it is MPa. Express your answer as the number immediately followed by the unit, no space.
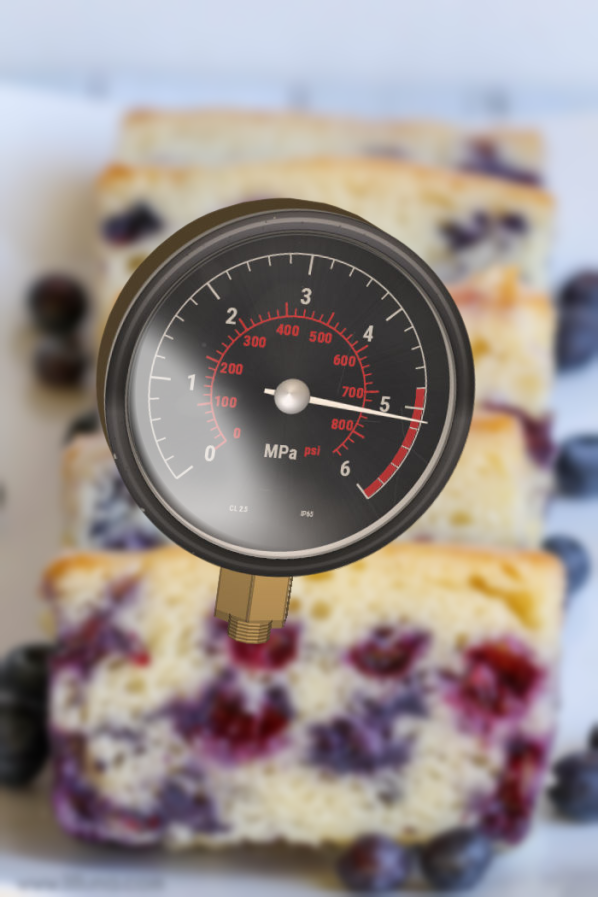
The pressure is 5.1MPa
